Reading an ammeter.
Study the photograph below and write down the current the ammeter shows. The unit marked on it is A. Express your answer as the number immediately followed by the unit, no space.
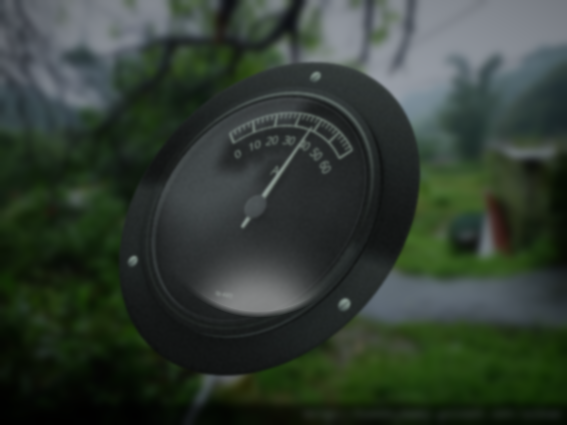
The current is 40A
